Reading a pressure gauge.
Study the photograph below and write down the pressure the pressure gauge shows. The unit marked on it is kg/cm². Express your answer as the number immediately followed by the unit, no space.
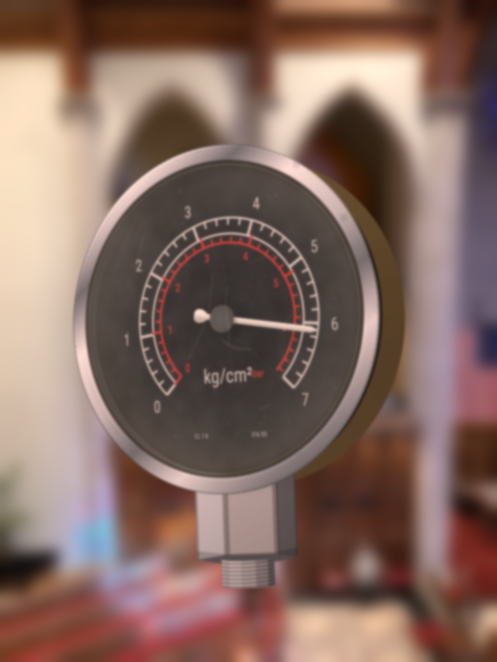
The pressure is 6.1kg/cm²
